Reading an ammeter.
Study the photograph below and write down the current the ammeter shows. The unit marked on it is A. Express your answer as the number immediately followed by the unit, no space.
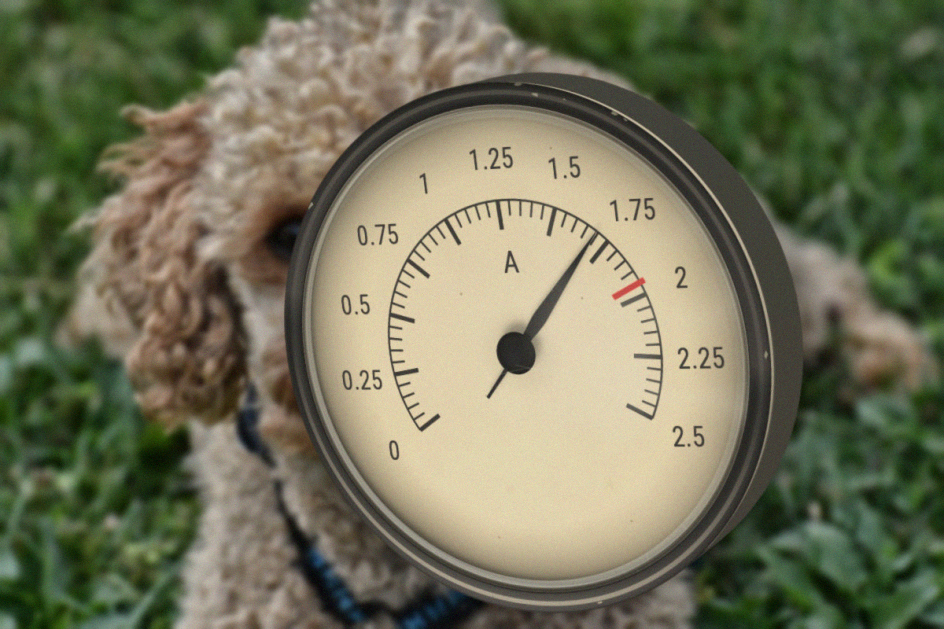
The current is 1.7A
